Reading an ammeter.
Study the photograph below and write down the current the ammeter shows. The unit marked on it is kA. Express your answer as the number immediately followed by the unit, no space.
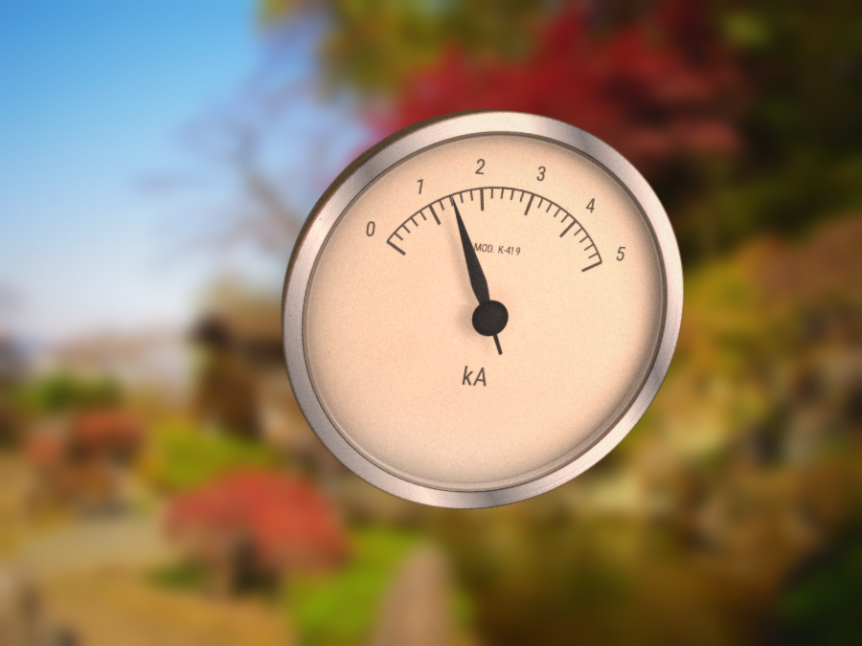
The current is 1.4kA
